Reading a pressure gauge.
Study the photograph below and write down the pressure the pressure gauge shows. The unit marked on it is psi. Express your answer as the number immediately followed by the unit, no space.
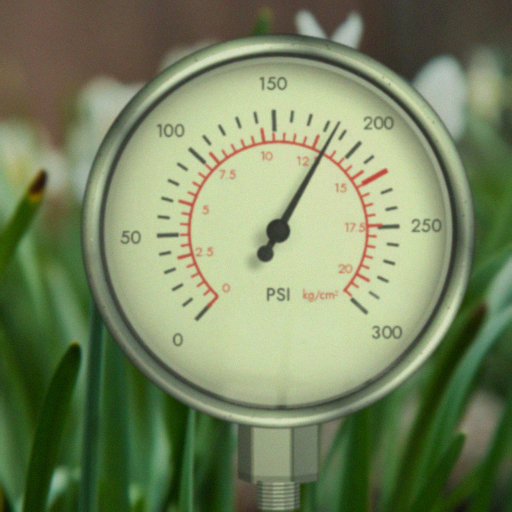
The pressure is 185psi
